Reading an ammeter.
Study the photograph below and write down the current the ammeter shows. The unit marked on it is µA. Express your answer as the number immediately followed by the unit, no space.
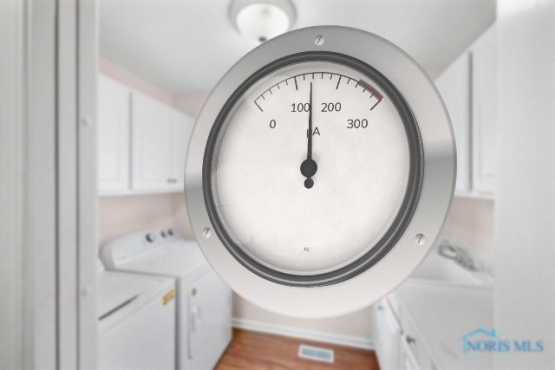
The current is 140µA
